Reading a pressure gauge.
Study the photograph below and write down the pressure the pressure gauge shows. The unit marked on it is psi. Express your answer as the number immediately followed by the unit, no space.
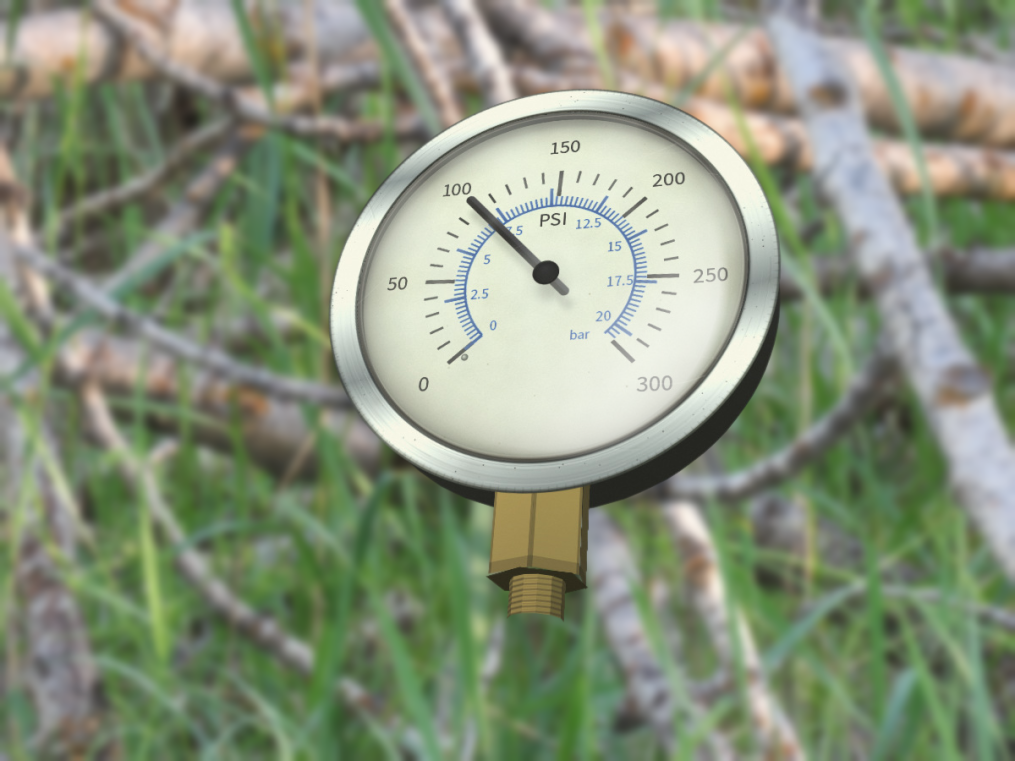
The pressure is 100psi
